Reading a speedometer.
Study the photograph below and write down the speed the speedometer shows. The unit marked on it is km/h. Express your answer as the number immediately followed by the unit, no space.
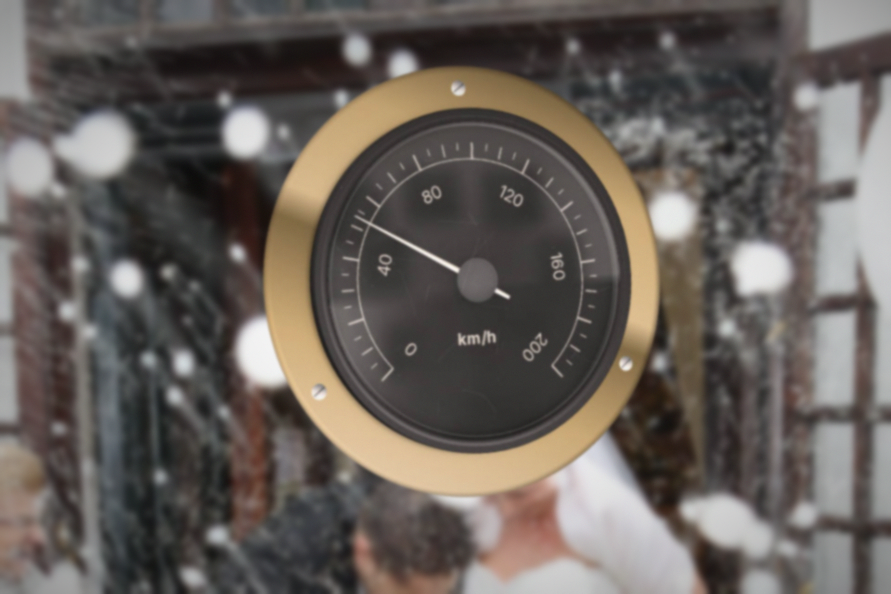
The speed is 52.5km/h
